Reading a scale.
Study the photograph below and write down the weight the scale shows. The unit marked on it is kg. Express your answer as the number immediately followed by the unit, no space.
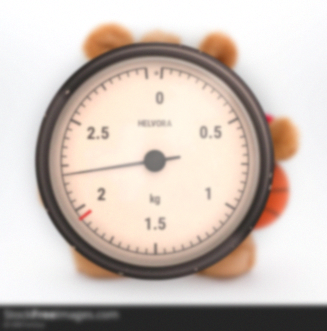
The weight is 2.2kg
